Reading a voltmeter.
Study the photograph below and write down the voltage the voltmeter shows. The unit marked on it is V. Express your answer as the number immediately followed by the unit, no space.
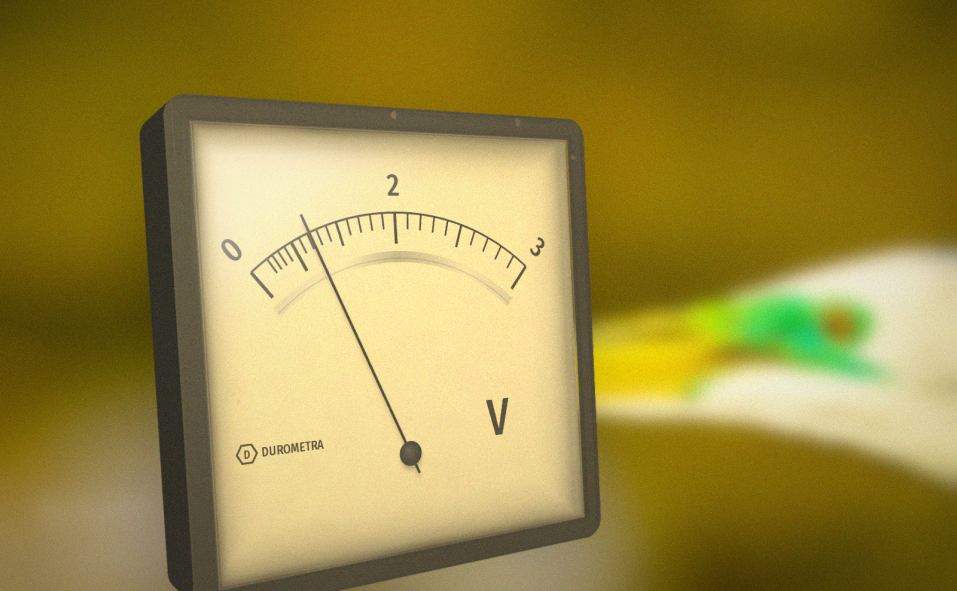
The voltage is 1.2V
